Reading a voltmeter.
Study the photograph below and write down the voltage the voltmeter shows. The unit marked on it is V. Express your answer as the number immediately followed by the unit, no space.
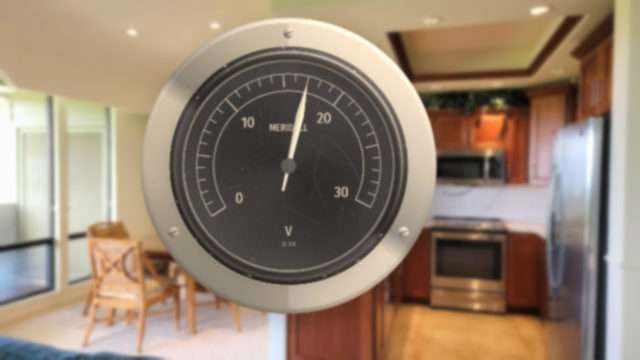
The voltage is 17V
